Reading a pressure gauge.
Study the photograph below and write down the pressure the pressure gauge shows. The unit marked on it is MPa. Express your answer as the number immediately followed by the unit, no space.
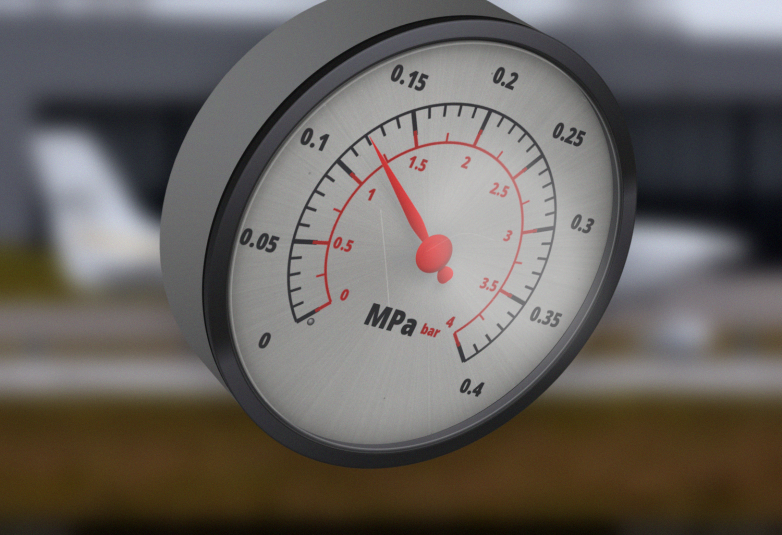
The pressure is 0.12MPa
